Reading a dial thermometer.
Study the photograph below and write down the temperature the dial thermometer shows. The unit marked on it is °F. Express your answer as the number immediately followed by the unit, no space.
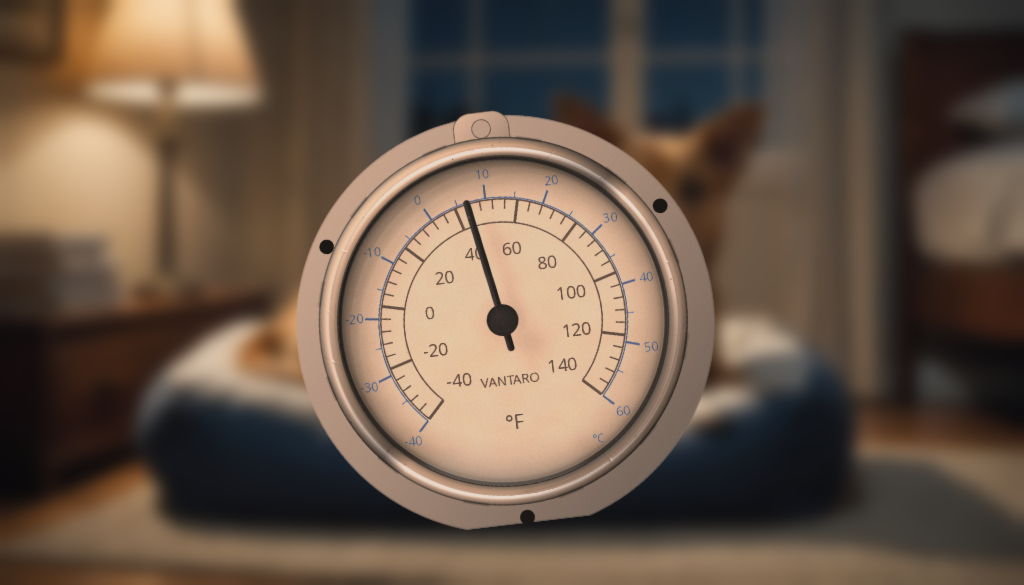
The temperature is 44°F
